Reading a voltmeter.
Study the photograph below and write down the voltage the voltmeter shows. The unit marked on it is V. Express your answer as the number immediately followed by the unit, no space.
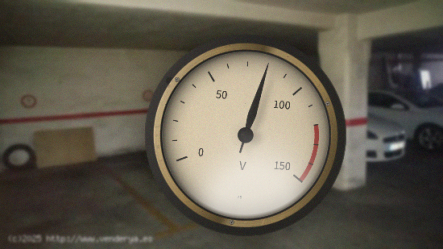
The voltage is 80V
